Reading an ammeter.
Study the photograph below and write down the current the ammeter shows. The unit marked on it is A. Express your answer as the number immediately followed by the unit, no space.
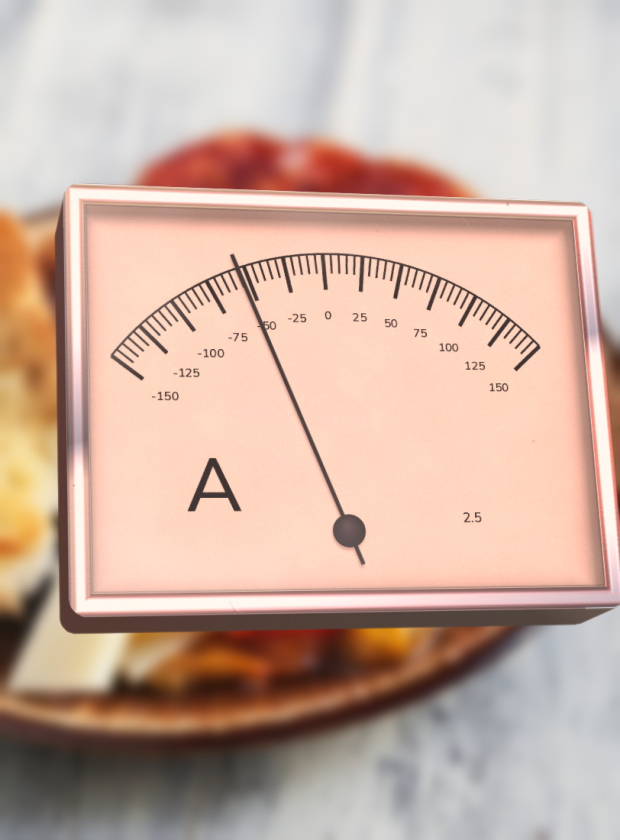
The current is -55A
